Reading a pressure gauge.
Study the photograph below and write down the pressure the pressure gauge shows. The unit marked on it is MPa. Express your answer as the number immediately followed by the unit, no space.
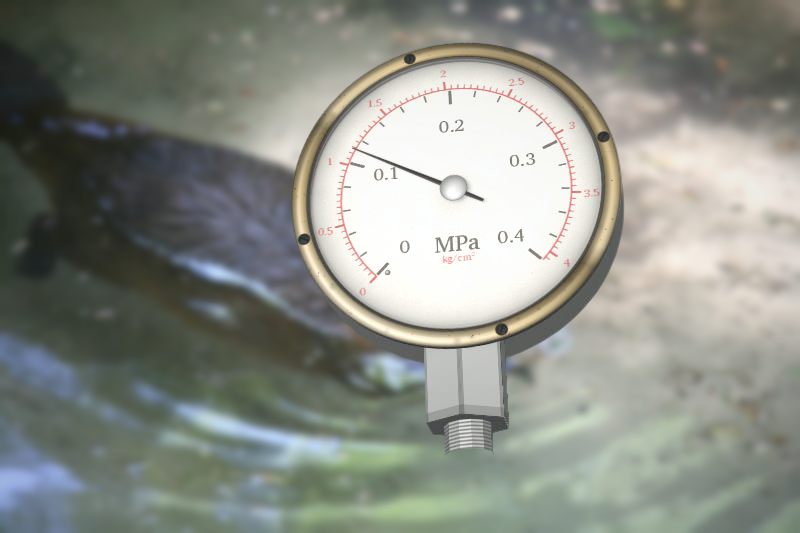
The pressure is 0.11MPa
